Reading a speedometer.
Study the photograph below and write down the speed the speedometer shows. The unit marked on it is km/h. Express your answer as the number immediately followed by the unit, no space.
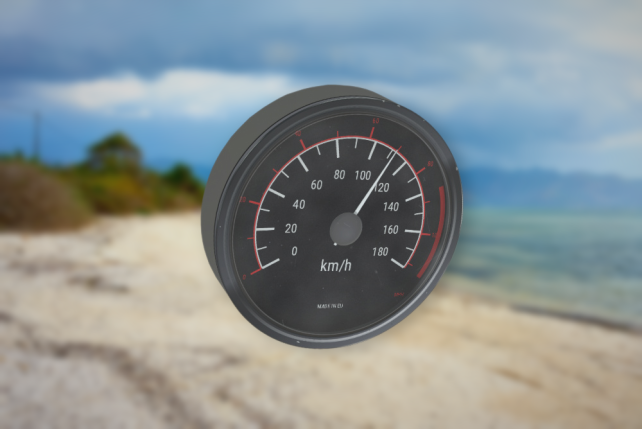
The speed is 110km/h
